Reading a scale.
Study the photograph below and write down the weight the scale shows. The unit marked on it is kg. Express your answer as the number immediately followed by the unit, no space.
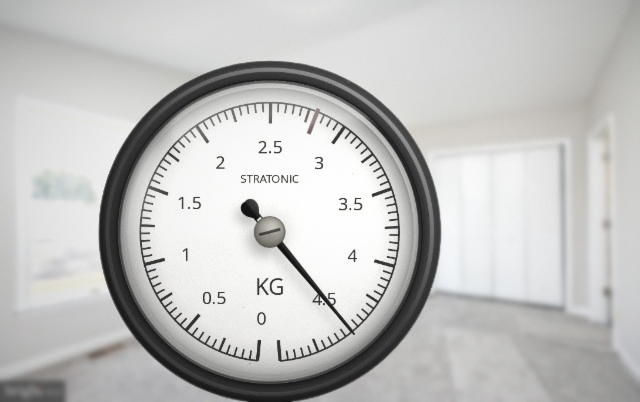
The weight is 4.5kg
